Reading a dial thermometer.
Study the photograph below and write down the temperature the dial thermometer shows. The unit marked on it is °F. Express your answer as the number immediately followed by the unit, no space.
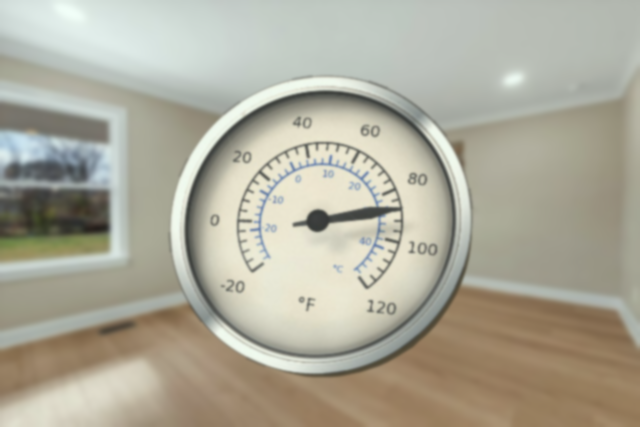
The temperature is 88°F
